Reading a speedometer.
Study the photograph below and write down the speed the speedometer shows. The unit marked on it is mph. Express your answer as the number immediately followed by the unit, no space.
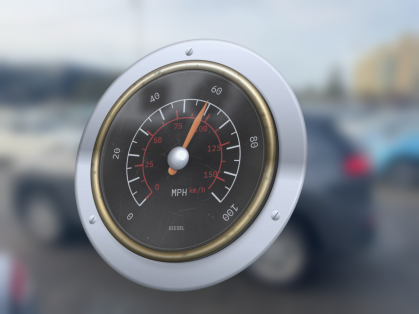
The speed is 60mph
